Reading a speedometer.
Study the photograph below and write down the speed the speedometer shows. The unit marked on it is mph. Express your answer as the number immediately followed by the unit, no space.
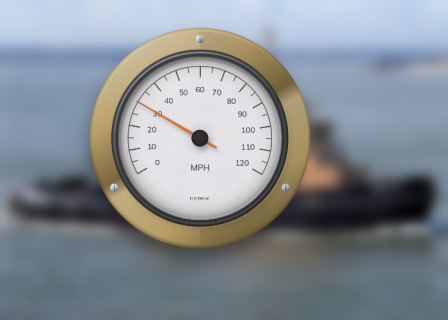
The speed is 30mph
